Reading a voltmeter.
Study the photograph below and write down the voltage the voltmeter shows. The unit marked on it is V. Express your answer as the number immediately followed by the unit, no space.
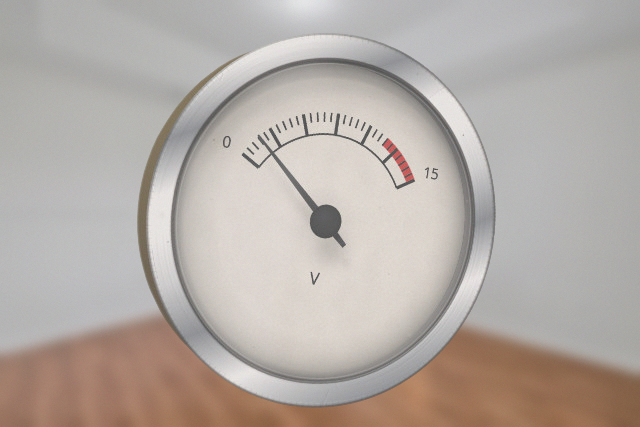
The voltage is 1.5V
